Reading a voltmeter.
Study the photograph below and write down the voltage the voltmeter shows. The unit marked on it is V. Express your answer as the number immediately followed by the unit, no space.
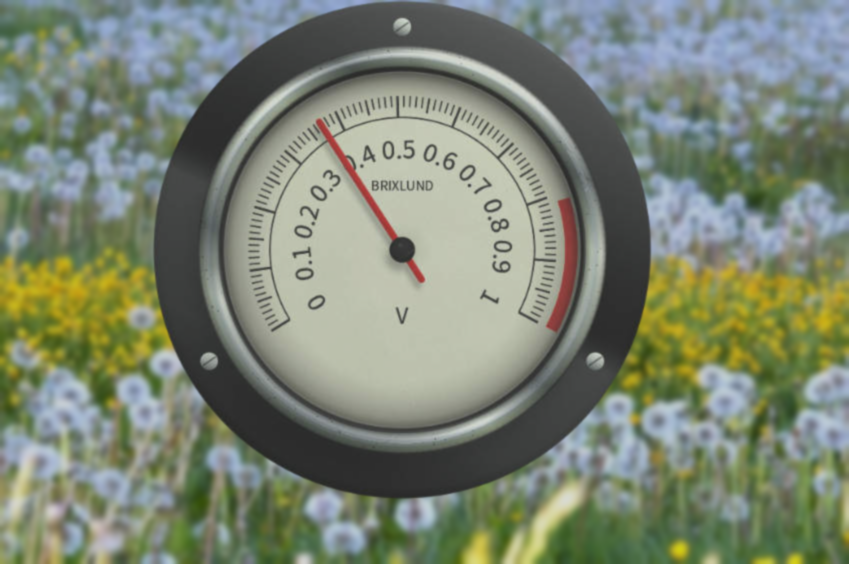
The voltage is 0.37V
